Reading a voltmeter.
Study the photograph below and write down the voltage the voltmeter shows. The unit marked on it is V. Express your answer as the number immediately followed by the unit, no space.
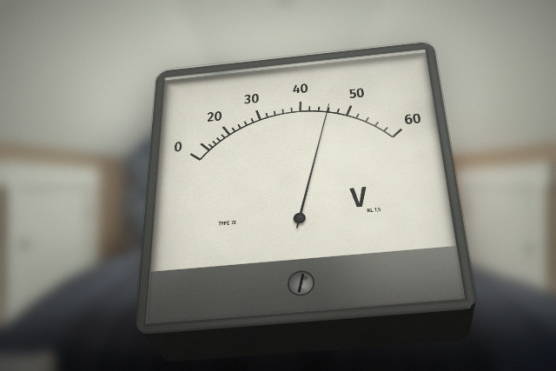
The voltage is 46V
